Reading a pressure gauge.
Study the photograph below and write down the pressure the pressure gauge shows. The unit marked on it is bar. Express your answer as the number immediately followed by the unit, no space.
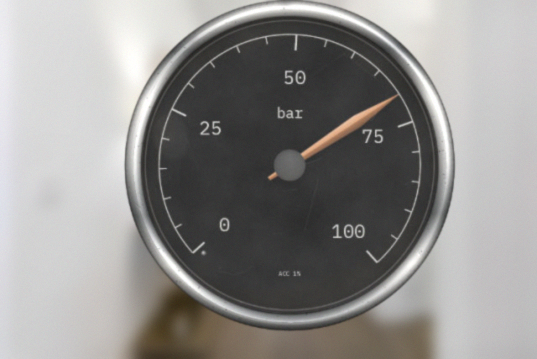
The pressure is 70bar
